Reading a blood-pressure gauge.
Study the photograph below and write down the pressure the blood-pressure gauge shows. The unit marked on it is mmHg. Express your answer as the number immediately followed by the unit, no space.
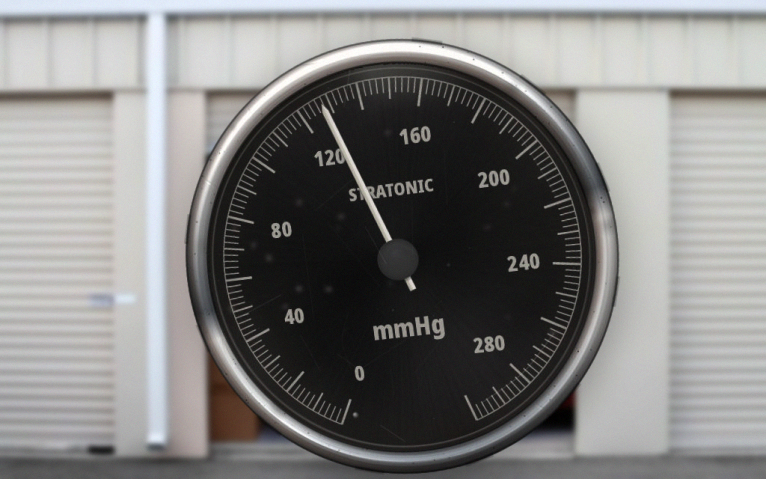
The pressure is 128mmHg
